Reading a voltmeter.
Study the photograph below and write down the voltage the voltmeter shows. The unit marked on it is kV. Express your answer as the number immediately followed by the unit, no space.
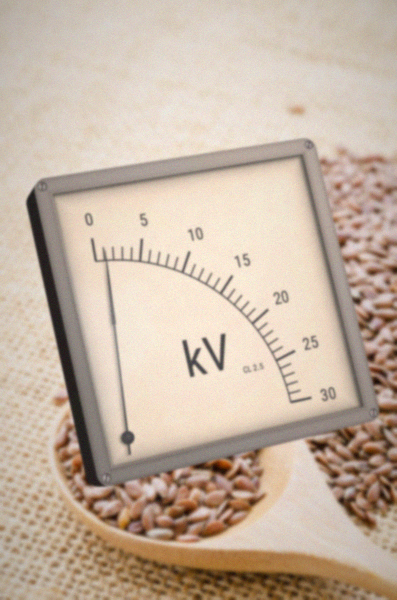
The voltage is 1kV
